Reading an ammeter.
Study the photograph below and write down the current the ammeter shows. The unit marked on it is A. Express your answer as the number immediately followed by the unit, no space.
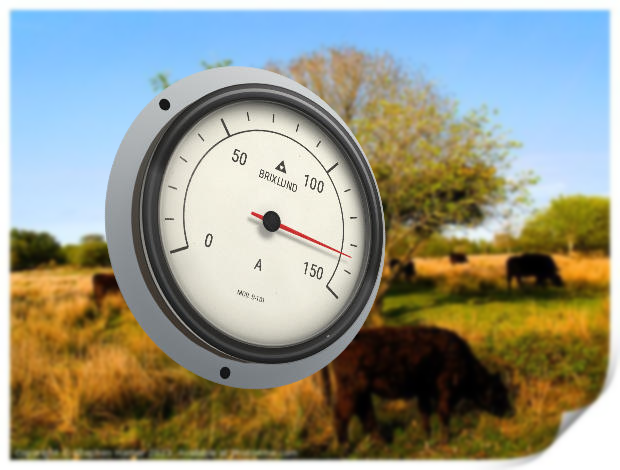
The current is 135A
